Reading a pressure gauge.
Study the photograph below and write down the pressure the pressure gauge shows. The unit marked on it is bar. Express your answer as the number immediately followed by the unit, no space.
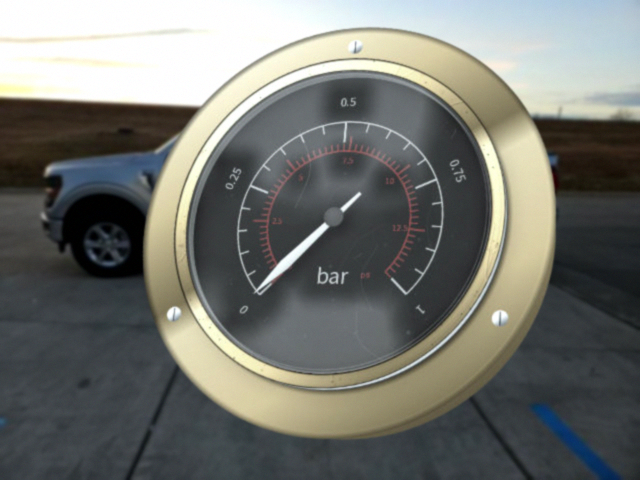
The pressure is 0bar
